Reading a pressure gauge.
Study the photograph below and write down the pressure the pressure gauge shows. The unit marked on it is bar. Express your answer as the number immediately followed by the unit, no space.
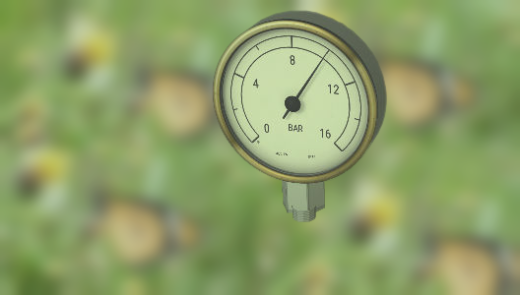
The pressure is 10bar
